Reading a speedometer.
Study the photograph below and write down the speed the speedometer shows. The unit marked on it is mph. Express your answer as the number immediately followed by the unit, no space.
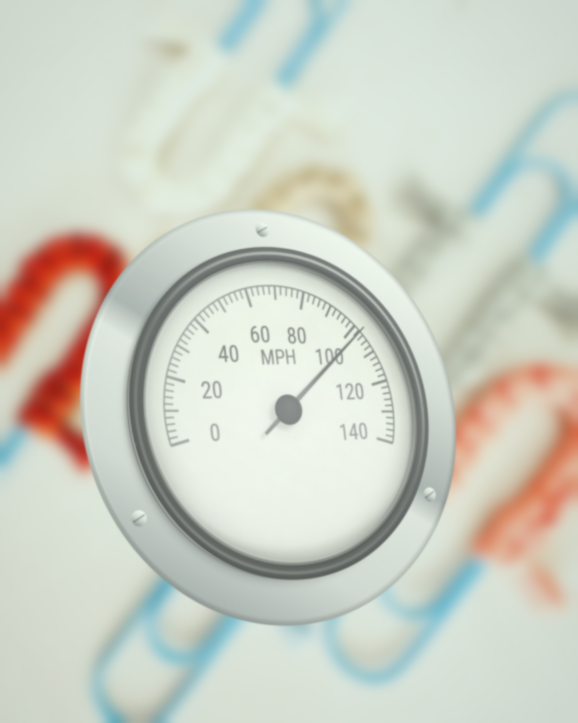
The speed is 102mph
